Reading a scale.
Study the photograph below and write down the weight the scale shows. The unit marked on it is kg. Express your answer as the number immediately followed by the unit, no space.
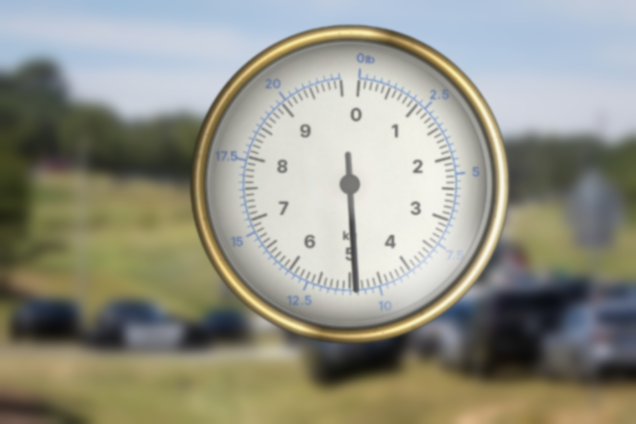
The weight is 4.9kg
